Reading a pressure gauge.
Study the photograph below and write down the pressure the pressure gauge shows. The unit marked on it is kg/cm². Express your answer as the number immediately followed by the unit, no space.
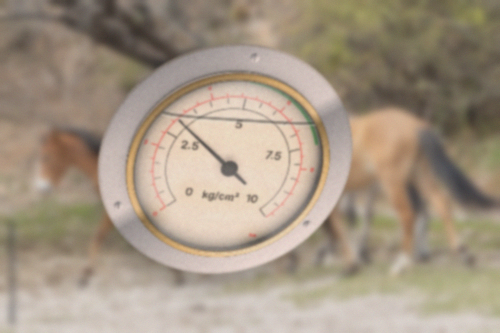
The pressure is 3kg/cm²
